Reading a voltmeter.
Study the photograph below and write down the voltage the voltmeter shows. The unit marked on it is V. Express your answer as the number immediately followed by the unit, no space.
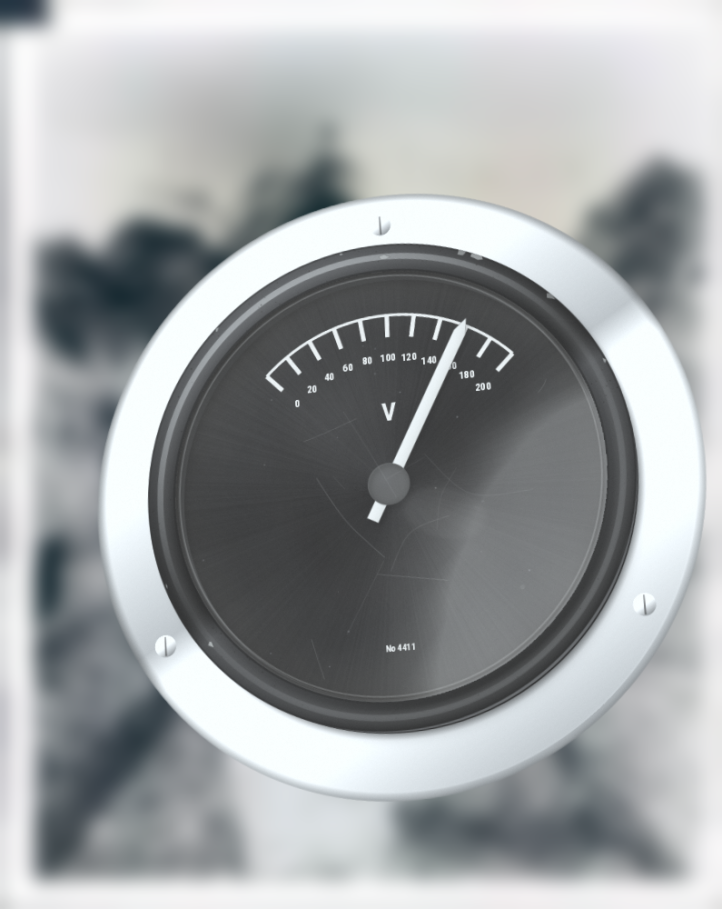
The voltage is 160V
